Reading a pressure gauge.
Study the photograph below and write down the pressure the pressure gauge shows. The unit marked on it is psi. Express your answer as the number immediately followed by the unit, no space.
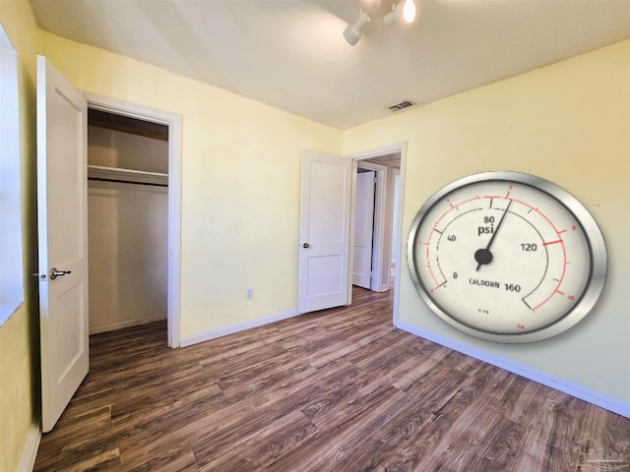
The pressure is 90psi
